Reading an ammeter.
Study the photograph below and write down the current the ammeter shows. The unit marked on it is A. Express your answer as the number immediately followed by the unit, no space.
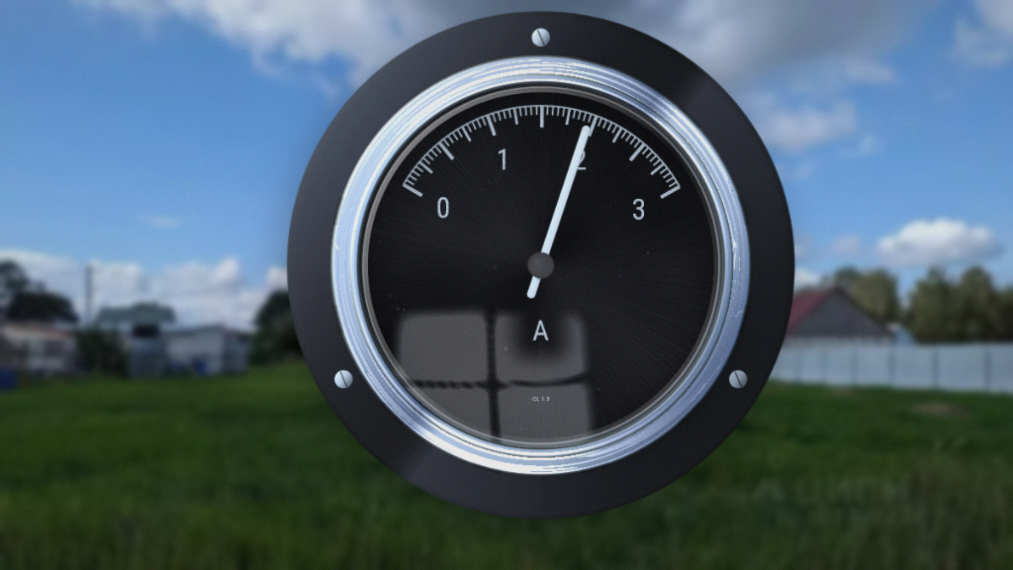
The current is 1.95A
